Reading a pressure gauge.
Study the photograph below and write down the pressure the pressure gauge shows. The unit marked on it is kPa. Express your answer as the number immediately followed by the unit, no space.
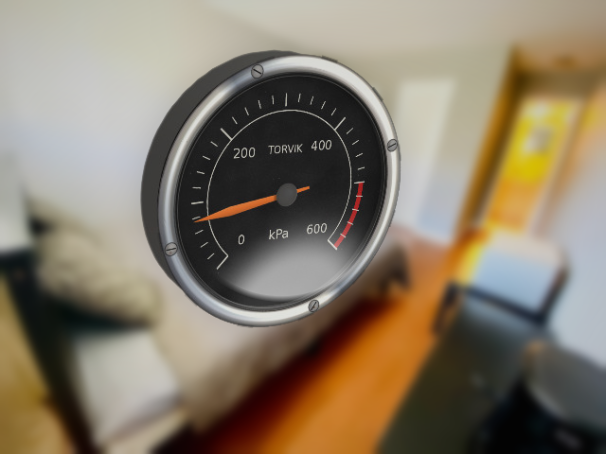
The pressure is 80kPa
